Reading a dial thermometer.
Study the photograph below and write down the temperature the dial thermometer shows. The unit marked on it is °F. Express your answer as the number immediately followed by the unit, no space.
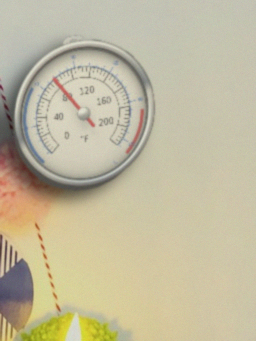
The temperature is 80°F
